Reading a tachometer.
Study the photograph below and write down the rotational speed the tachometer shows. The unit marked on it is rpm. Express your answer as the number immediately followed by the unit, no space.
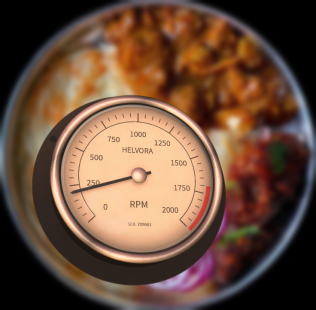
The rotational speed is 200rpm
